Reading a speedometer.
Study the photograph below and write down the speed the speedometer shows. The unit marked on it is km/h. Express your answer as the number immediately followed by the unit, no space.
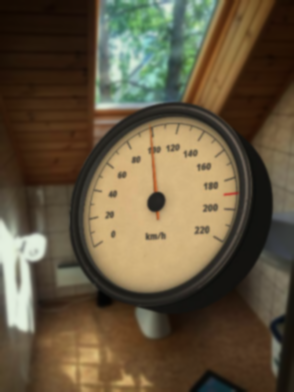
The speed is 100km/h
